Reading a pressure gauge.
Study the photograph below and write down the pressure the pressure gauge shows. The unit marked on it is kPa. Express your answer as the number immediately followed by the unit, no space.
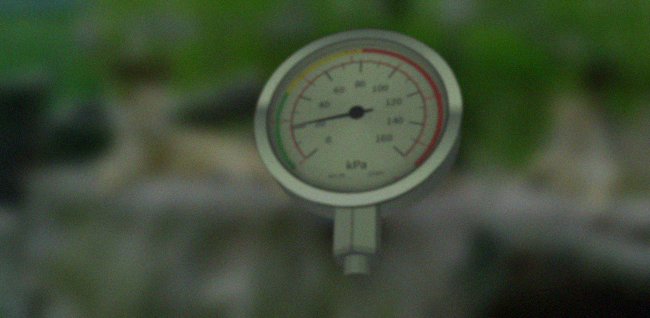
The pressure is 20kPa
